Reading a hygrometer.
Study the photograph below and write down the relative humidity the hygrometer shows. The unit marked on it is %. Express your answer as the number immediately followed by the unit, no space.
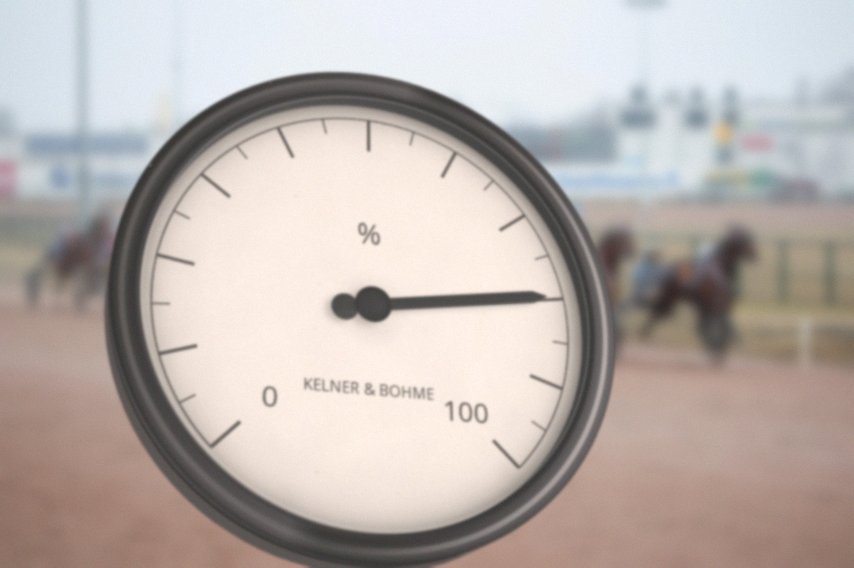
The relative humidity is 80%
